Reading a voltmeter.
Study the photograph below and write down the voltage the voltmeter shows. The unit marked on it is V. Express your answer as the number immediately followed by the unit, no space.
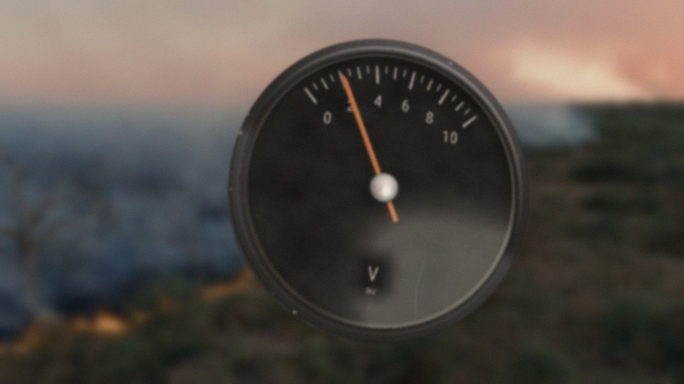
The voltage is 2V
